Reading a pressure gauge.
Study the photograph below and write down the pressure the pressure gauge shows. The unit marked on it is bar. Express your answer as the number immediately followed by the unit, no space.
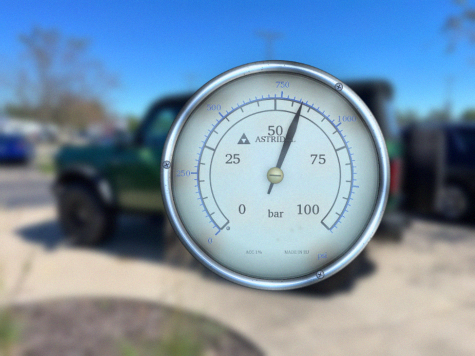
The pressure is 57.5bar
